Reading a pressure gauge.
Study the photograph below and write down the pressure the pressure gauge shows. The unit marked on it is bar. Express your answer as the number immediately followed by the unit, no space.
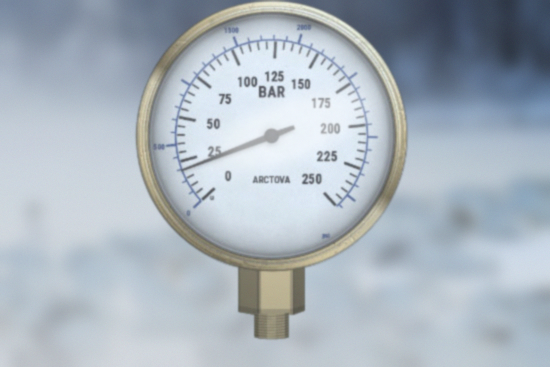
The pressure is 20bar
